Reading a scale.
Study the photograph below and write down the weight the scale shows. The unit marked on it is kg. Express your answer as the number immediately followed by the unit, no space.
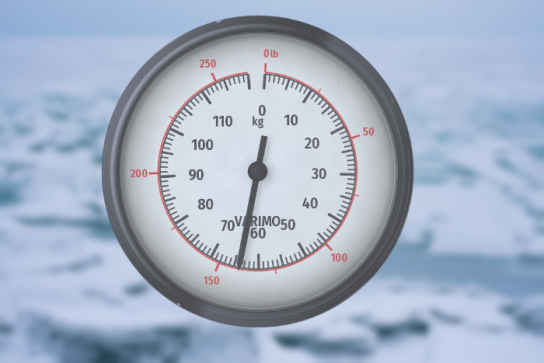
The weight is 64kg
